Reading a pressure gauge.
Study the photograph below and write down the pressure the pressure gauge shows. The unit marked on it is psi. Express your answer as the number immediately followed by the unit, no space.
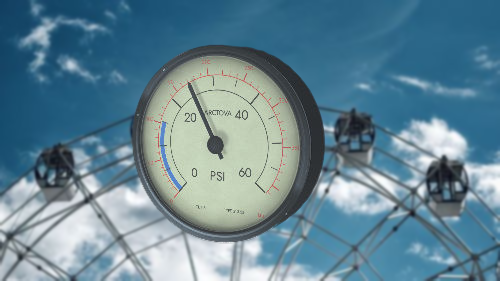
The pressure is 25psi
